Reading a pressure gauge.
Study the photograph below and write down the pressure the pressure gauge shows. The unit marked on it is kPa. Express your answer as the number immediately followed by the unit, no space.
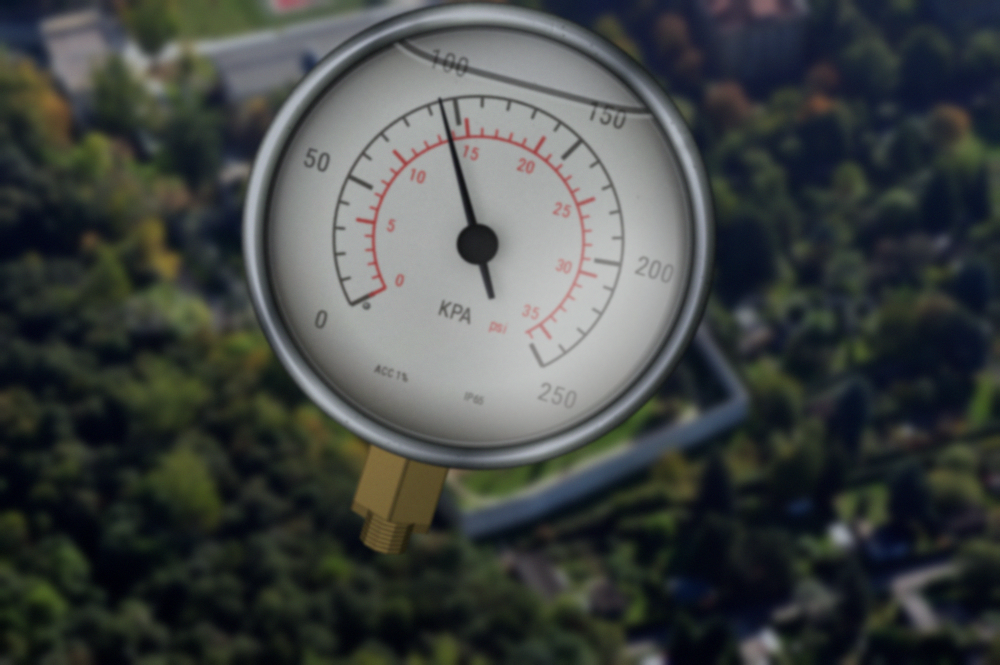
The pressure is 95kPa
